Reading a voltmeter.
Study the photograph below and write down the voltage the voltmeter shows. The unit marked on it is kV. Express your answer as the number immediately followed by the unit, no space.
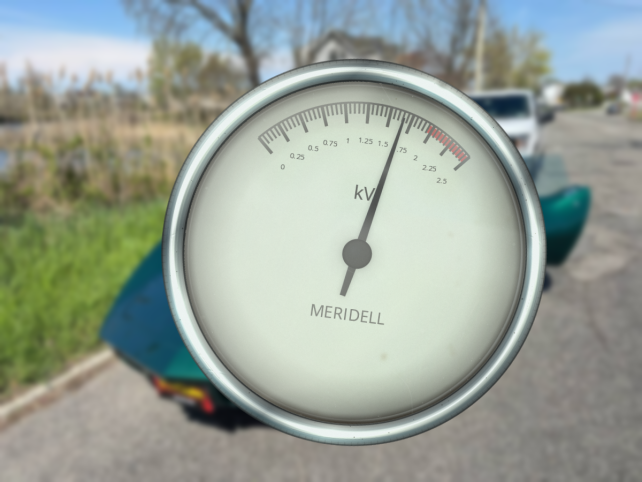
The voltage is 1.65kV
